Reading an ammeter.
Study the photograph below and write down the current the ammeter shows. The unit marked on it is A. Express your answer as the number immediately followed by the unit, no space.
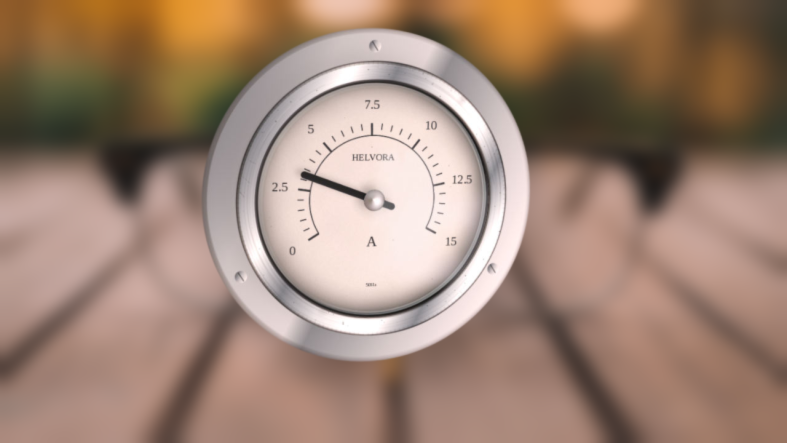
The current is 3.25A
